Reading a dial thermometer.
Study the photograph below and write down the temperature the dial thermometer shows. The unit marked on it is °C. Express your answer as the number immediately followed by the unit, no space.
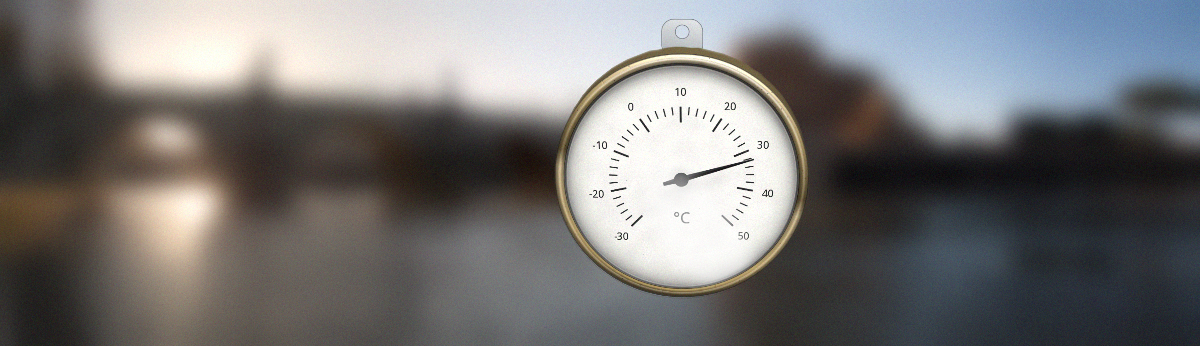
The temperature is 32°C
